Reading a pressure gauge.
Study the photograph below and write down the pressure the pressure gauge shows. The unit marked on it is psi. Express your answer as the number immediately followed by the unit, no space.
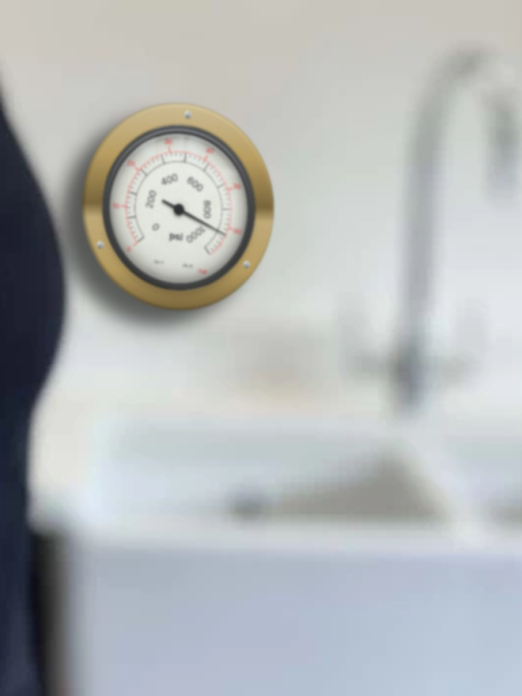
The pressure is 900psi
